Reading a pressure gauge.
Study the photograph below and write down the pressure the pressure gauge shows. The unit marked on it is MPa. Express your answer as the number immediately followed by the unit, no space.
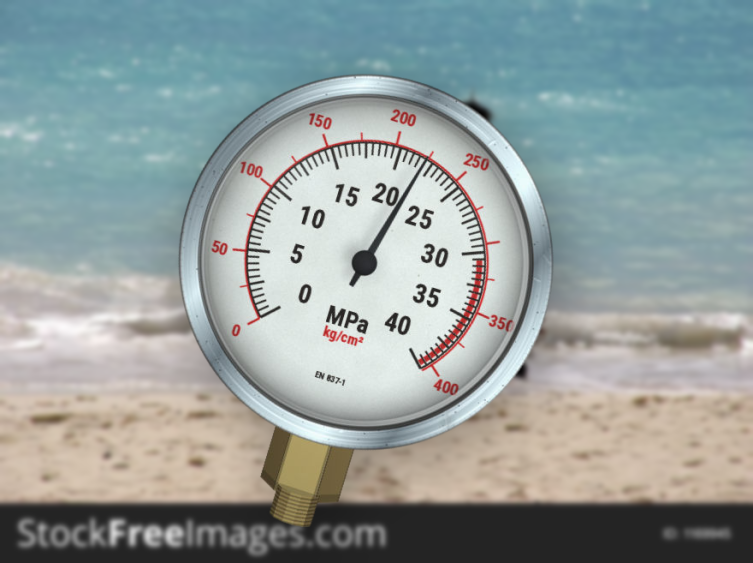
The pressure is 22MPa
